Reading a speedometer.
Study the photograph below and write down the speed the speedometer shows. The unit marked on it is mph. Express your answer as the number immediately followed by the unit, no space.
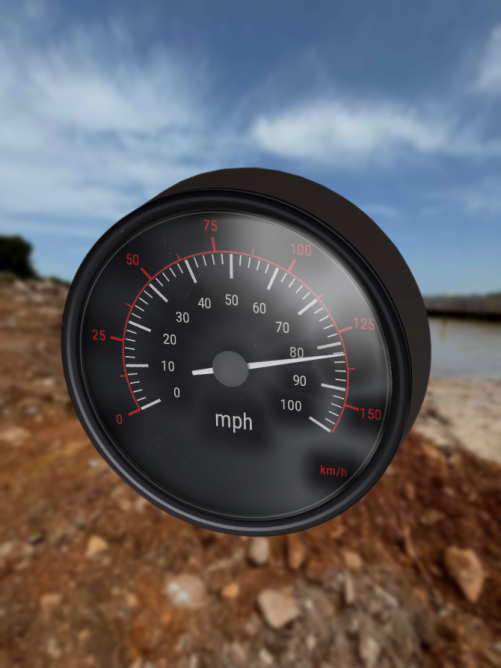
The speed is 82mph
